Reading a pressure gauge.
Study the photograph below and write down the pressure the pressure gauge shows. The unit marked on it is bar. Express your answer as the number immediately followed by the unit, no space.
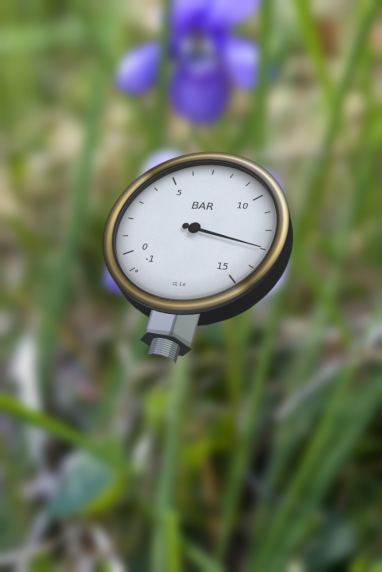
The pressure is 13bar
